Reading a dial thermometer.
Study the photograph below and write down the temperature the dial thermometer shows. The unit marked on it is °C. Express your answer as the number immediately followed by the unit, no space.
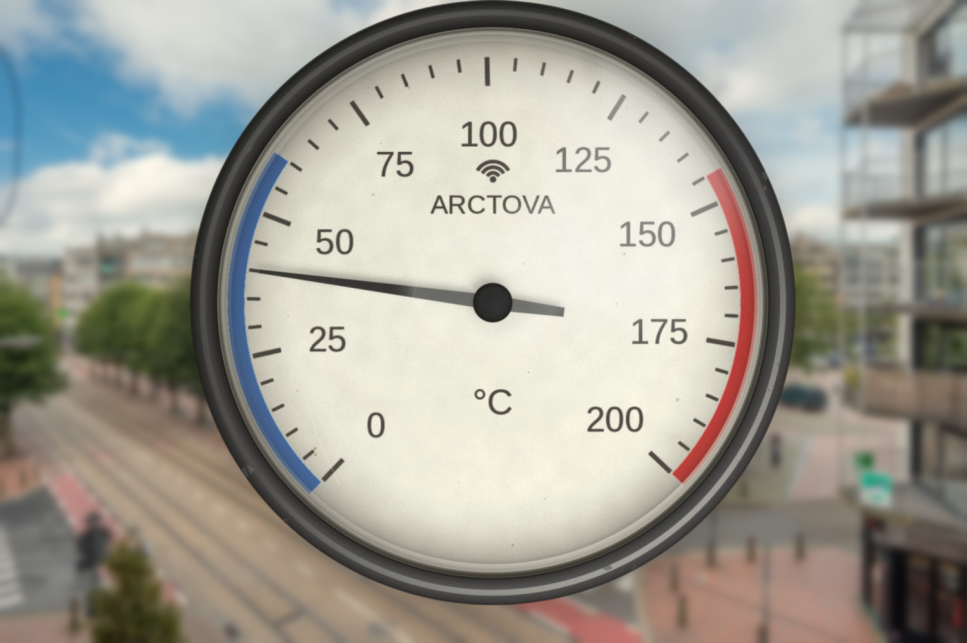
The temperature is 40°C
